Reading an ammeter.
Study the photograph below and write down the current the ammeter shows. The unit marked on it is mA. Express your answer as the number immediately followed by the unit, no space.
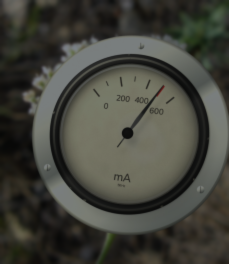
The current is 500mA
